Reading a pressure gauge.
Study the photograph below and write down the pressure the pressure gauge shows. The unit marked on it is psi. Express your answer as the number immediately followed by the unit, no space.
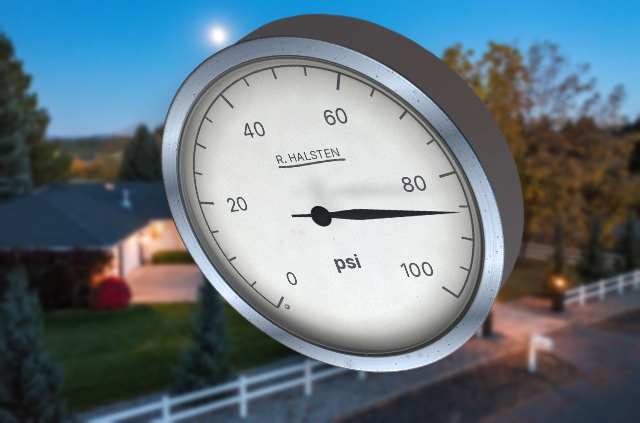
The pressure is 85psi
